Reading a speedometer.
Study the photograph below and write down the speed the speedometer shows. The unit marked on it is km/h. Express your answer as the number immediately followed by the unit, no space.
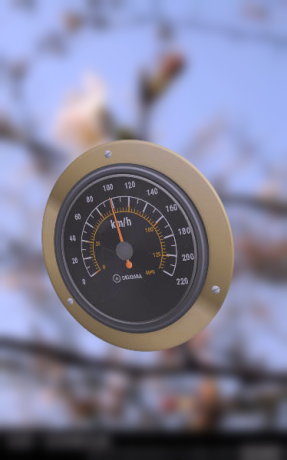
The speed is 100km/h
